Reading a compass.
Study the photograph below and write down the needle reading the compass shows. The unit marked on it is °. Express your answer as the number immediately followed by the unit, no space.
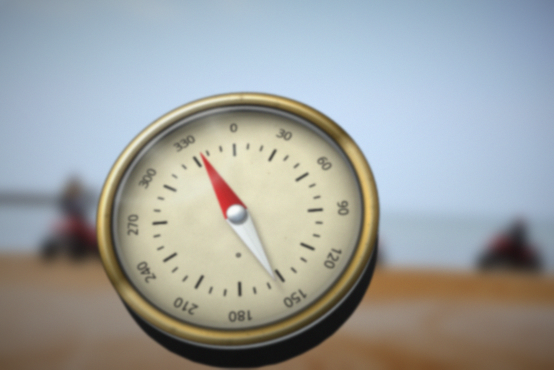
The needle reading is 335°
